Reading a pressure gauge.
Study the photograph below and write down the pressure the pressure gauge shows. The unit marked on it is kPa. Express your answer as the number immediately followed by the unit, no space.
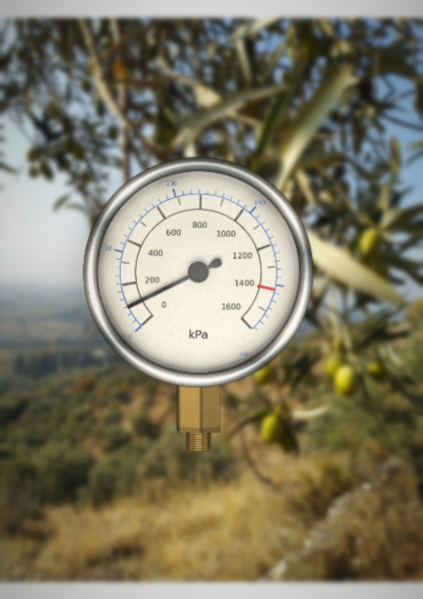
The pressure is 100kPa
